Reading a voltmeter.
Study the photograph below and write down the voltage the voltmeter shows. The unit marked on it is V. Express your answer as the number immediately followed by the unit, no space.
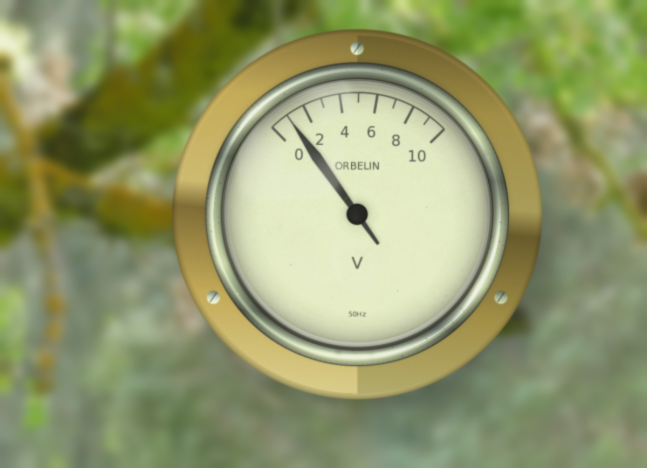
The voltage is 1V
